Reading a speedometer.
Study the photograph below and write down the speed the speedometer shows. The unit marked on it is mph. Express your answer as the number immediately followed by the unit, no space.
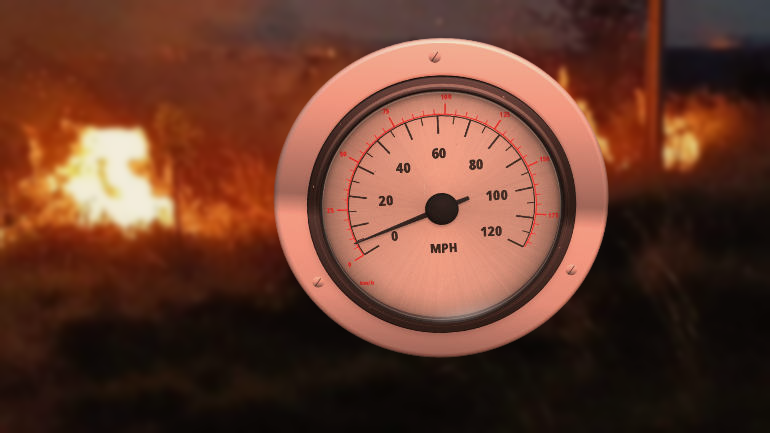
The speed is 5mph
